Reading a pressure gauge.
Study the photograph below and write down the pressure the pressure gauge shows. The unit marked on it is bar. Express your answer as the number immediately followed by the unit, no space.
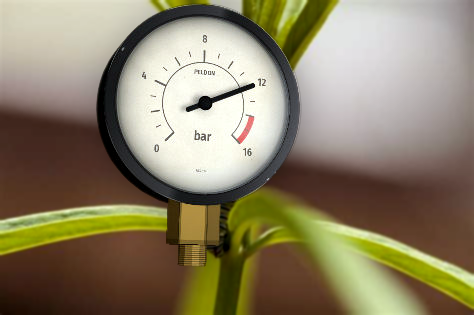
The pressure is 12bar
